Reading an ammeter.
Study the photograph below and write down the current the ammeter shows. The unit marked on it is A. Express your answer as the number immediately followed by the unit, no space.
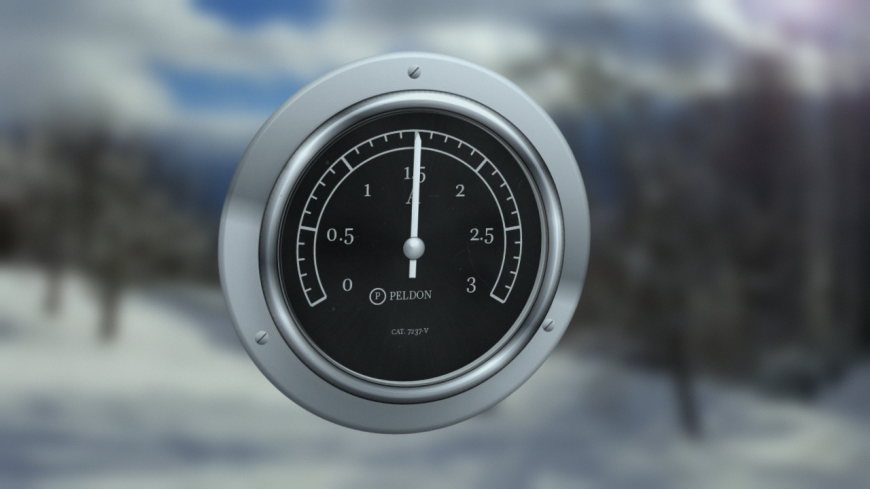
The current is 1.5A
